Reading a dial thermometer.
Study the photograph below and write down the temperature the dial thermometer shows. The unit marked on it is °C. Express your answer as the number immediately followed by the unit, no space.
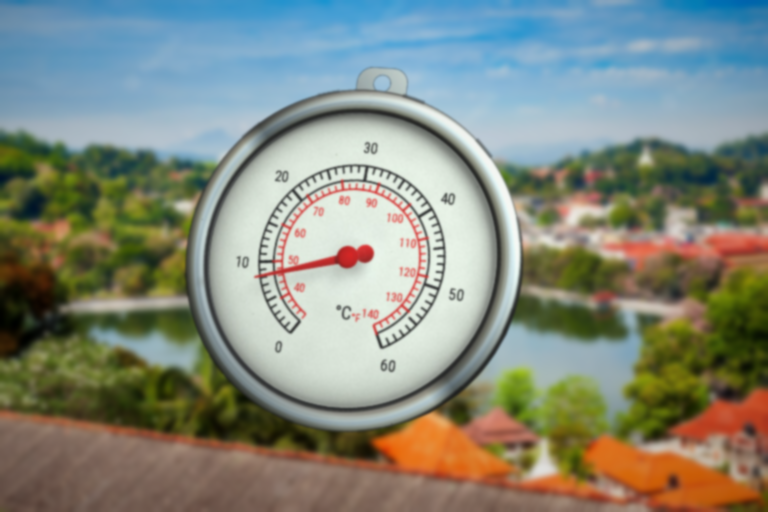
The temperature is 8°C
